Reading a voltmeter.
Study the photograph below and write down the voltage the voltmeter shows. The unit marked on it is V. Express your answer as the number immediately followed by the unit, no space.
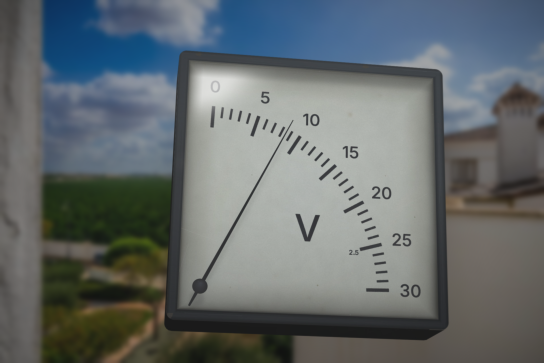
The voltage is 8.5V
